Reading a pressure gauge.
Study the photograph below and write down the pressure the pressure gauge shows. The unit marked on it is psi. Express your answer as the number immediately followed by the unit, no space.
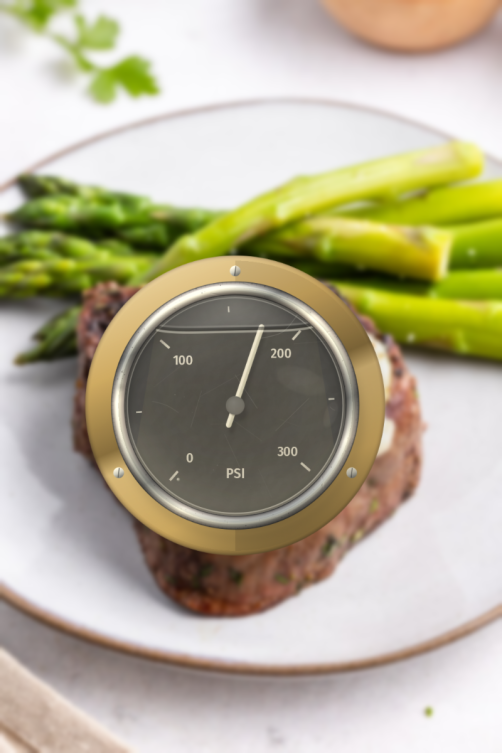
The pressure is 175psi
